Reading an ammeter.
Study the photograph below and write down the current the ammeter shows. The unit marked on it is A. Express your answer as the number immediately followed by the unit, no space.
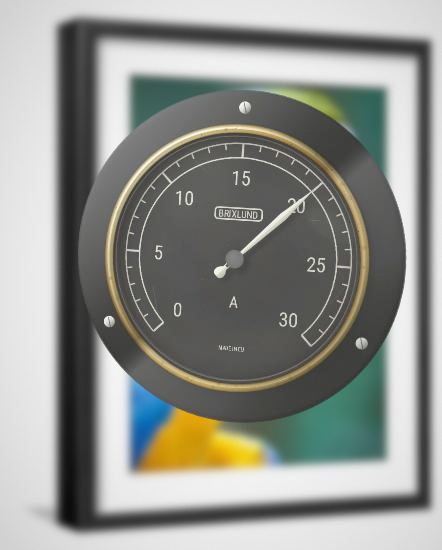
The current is 20A
